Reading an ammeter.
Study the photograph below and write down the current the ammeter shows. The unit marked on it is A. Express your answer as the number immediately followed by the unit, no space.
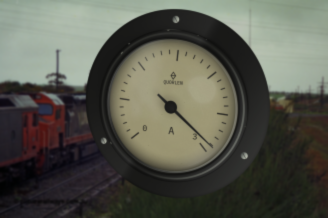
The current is 2.9A
